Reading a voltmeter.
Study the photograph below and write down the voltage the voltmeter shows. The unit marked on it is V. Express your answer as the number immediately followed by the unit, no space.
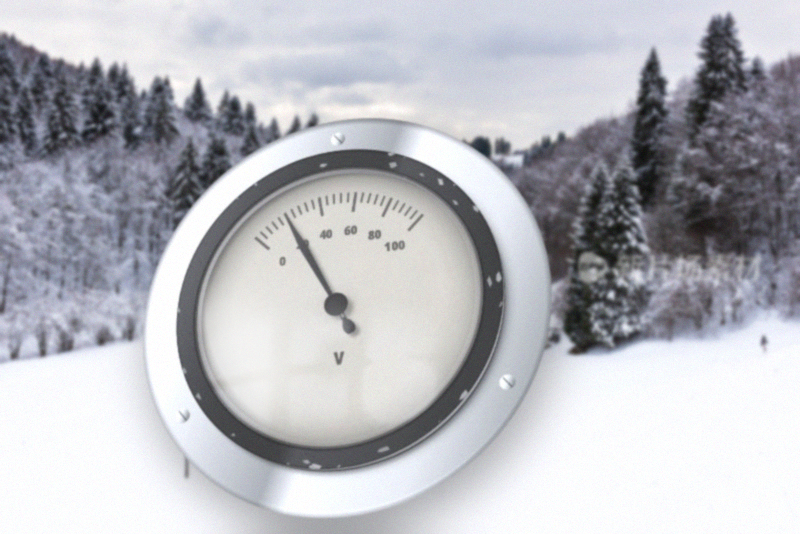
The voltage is 20V
